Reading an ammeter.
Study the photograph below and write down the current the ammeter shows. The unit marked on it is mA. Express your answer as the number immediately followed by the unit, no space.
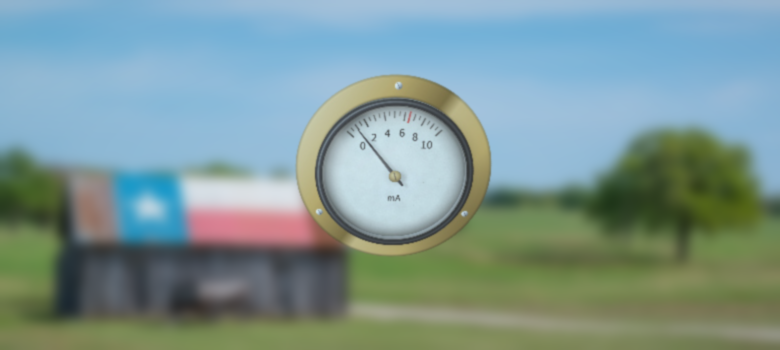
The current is 1mA
